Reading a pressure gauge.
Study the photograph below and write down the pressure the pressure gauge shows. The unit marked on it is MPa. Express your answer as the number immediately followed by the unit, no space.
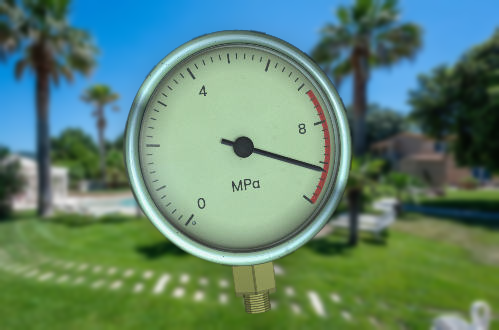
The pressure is 9.2MPa
